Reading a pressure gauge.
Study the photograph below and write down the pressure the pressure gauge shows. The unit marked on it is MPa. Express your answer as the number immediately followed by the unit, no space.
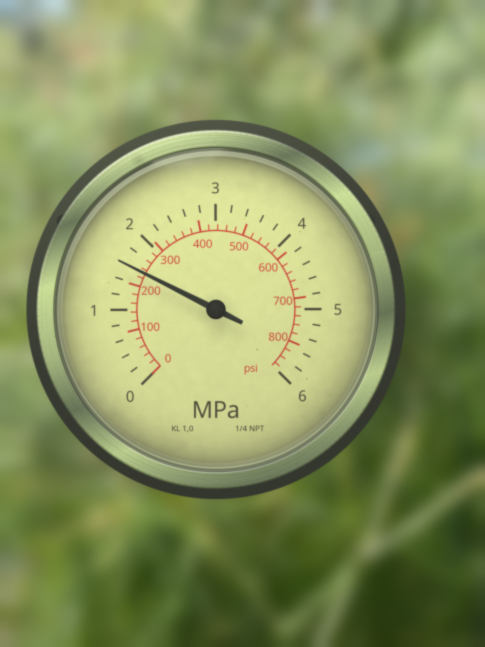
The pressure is 1.6MPa
